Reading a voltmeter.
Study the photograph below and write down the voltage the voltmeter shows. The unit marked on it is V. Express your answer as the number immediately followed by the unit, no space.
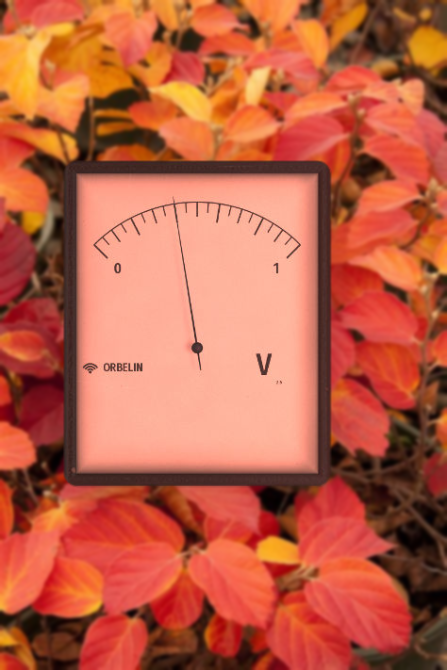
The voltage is 0.4V
